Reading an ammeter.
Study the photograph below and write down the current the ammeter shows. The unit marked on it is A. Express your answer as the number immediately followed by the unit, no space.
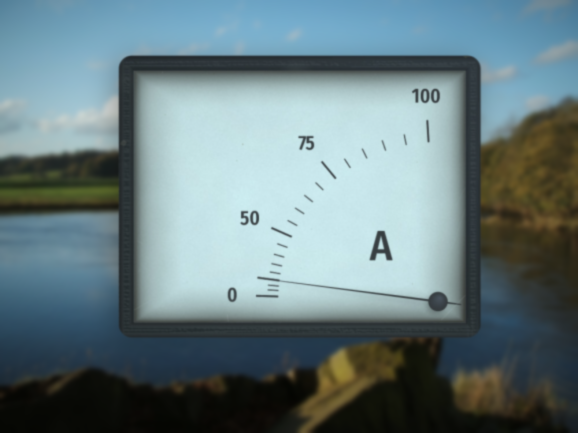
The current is 25A
